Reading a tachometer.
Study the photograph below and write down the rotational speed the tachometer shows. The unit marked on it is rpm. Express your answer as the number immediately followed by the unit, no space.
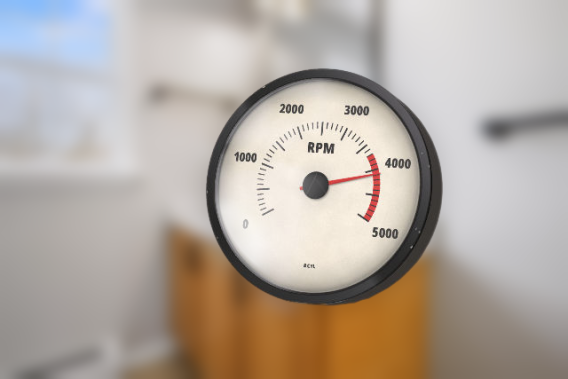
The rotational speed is 4100rpm
